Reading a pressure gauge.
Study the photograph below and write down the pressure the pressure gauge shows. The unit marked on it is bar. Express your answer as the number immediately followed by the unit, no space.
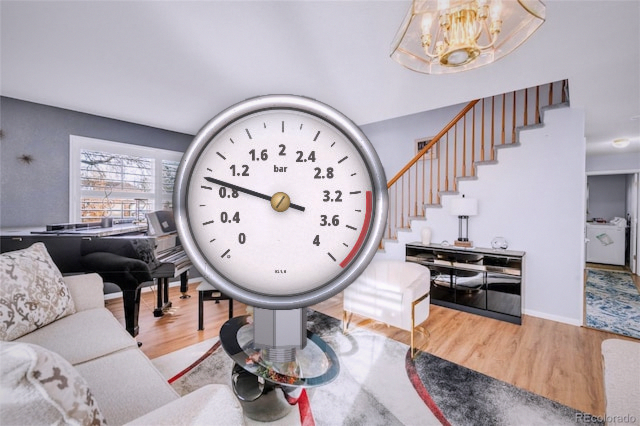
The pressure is 0.9bar
